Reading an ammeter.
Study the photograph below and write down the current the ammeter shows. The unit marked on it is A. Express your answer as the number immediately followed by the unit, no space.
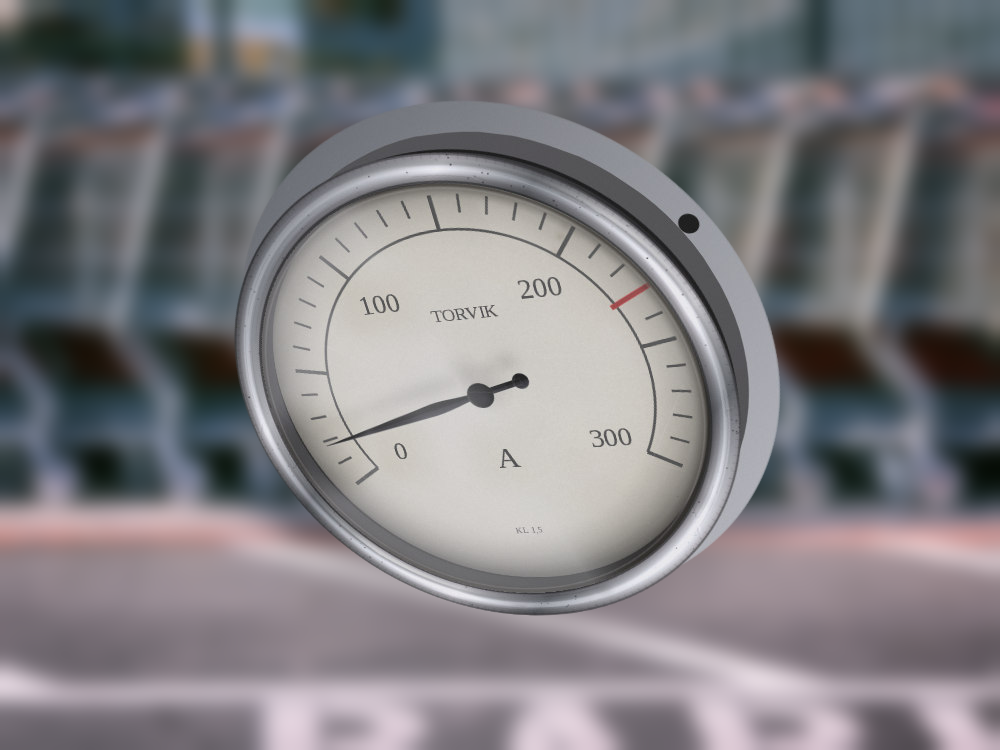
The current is 20A
